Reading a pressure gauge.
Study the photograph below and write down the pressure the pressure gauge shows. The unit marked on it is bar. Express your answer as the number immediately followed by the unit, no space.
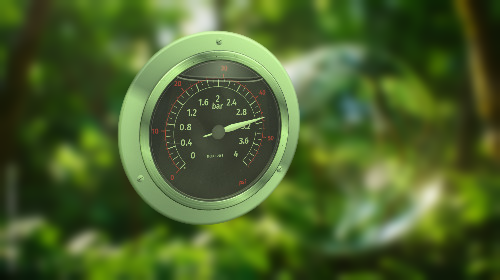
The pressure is 3.1bar
